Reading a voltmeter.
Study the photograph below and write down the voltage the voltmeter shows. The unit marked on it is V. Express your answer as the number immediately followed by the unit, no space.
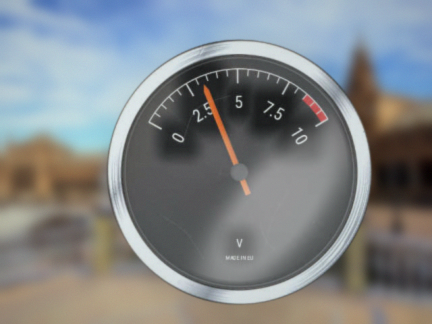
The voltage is 3.25V
